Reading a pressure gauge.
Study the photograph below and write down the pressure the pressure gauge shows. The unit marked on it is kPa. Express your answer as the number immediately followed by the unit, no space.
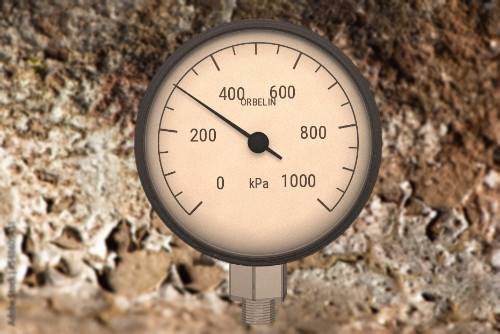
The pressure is 300kPa
